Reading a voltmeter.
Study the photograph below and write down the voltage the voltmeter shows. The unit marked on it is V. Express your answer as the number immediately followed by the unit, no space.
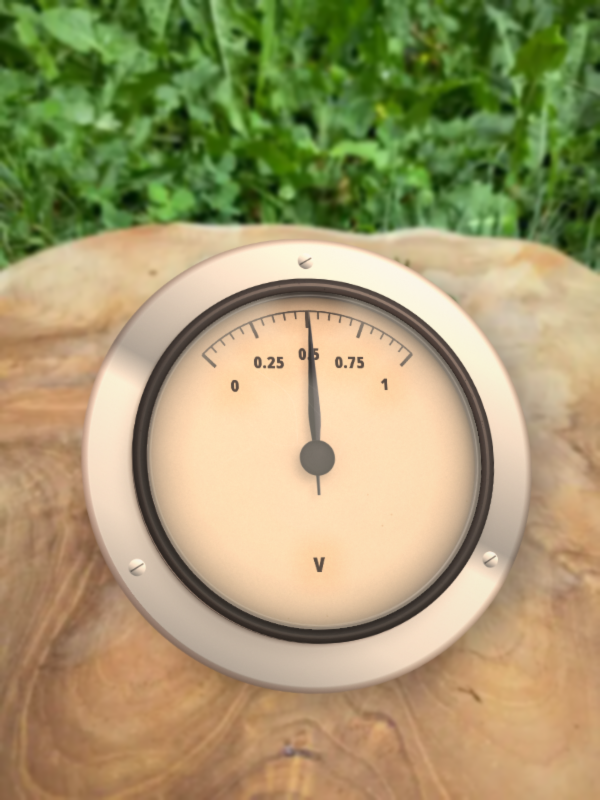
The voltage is 0.5V
